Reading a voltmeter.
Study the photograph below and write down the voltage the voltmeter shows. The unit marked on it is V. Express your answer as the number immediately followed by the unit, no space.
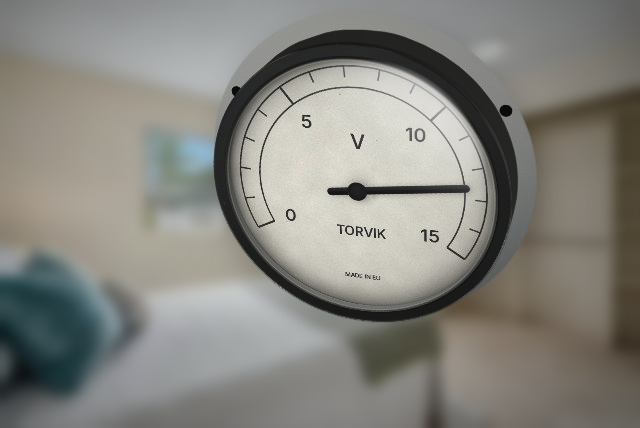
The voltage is 12.5V
